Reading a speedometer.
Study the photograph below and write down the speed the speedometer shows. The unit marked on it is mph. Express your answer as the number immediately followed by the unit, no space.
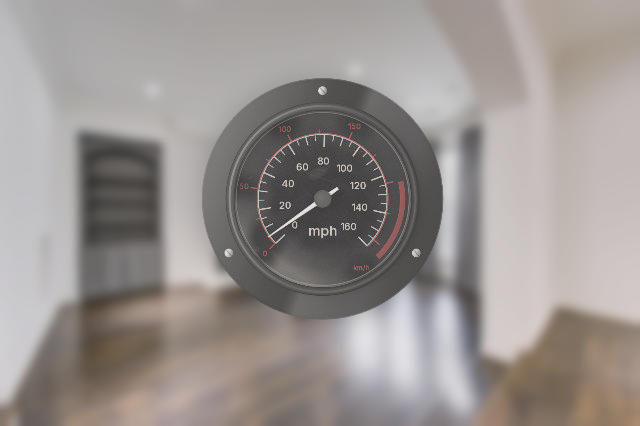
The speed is 5mph
